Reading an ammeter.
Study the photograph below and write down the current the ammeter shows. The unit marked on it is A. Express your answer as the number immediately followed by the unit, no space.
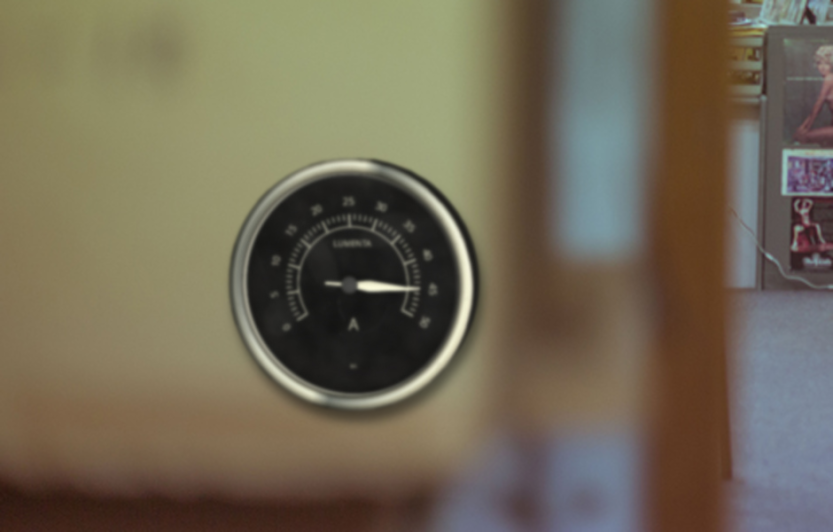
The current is 45A
